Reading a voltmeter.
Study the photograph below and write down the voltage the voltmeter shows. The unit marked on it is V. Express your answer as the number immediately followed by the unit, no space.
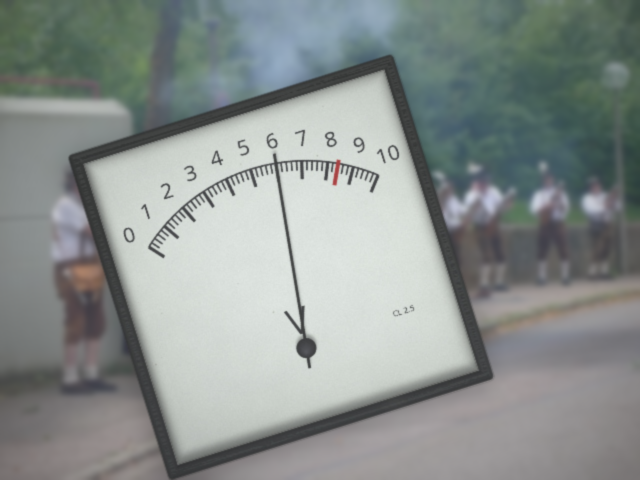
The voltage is 6V
